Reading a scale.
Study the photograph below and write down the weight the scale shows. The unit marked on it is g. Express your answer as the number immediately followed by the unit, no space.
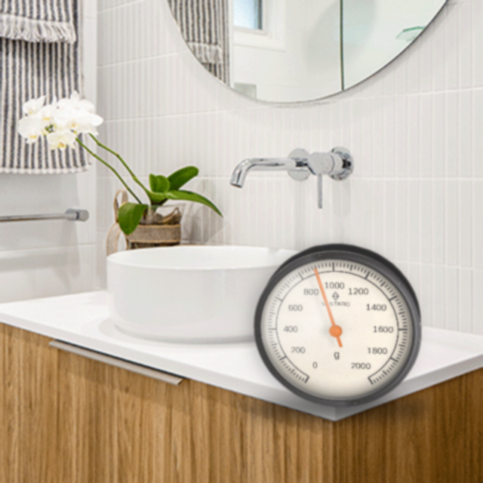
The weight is 900g
